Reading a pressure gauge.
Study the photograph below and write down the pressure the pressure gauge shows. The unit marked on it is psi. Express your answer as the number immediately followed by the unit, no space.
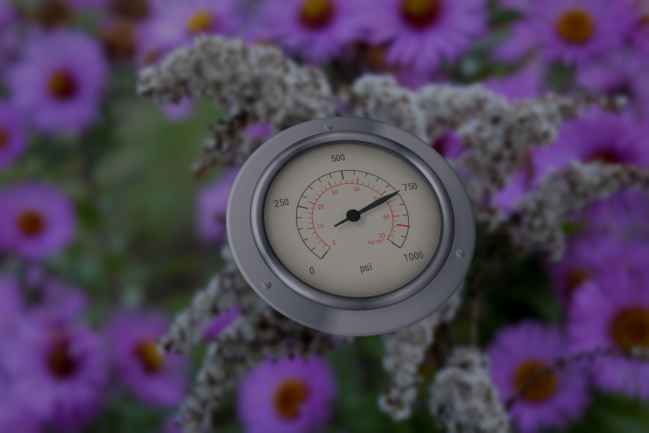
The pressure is 750psi
